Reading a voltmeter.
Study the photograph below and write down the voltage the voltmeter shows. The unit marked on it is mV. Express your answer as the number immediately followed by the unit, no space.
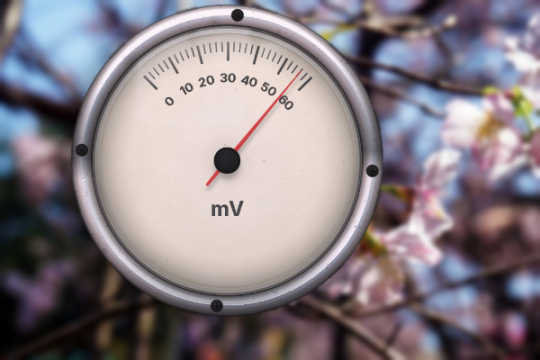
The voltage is 56mV
